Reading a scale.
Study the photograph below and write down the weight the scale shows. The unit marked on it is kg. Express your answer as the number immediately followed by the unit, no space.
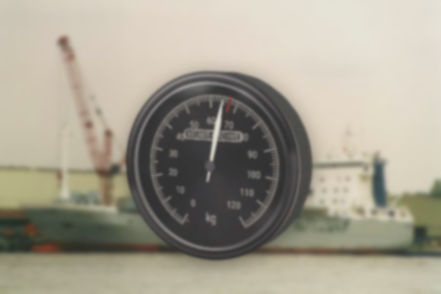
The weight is 65kg
